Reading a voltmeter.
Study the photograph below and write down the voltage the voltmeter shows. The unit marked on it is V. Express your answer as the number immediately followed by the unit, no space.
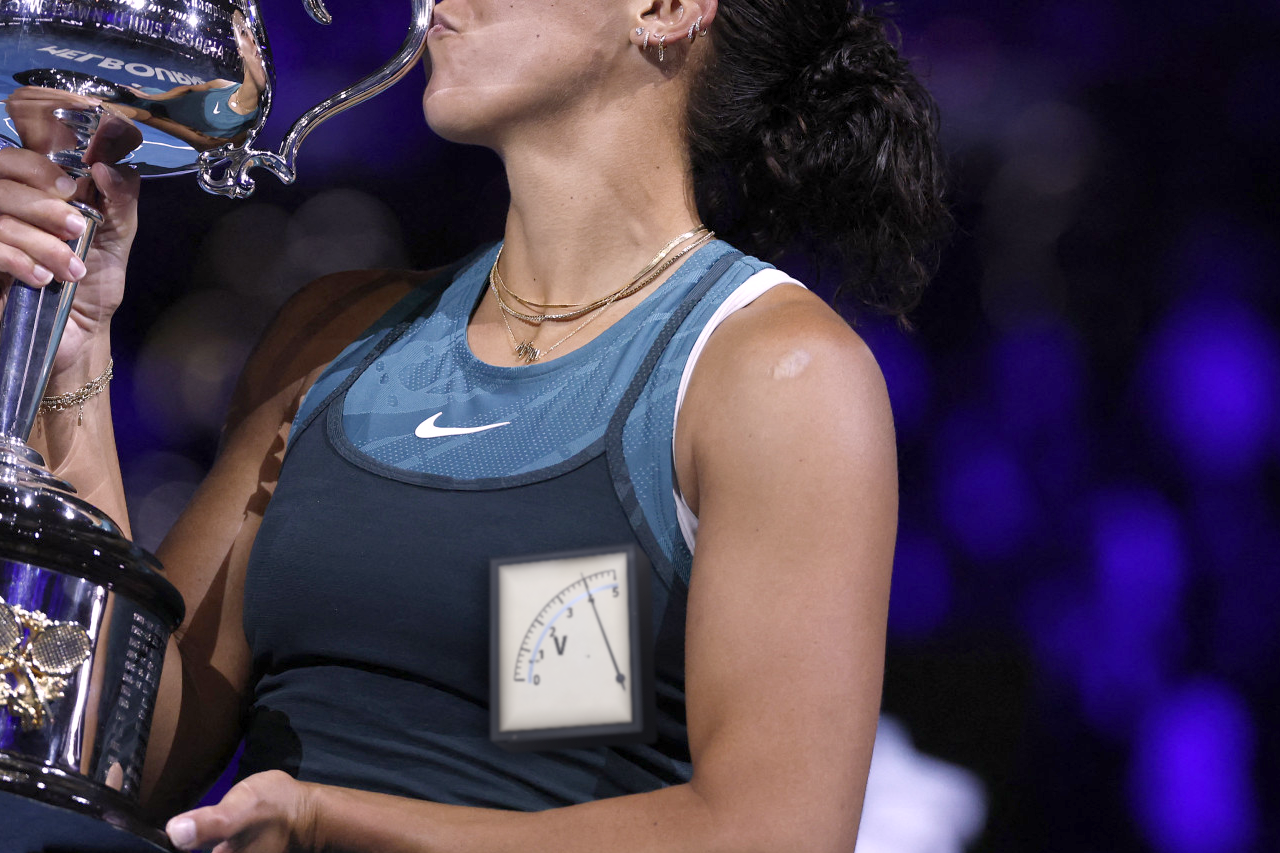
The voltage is 4V
